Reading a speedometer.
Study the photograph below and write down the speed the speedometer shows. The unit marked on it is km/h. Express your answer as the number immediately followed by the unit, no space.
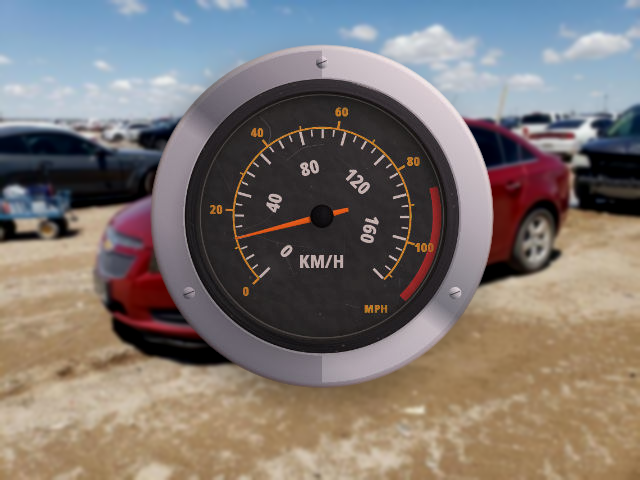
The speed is 20km/h
